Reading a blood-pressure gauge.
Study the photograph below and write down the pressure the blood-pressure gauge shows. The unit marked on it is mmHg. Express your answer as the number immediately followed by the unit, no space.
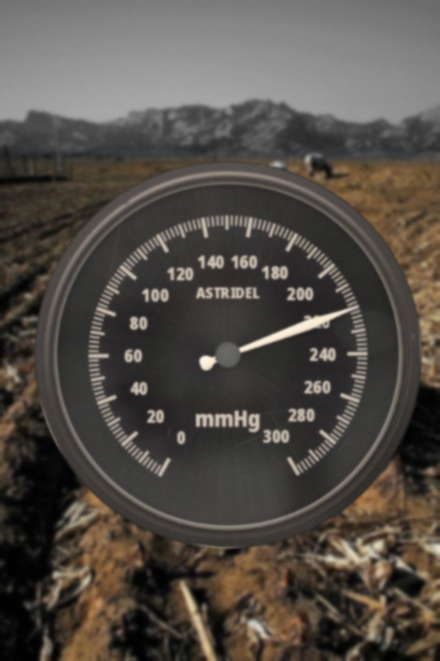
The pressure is 220mmHg
